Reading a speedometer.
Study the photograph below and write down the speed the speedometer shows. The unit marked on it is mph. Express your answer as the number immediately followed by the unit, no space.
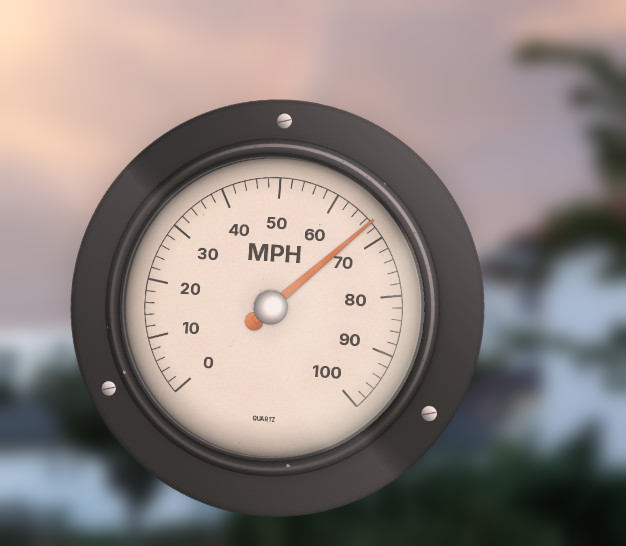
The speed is 67mph
